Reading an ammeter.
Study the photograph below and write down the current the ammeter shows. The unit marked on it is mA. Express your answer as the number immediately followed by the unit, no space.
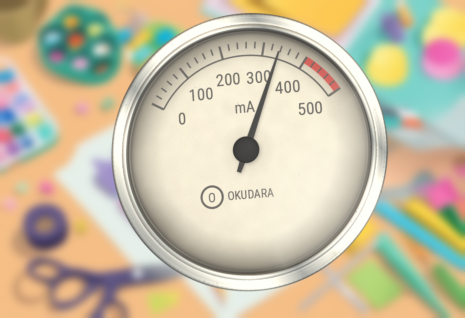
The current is 340mA
